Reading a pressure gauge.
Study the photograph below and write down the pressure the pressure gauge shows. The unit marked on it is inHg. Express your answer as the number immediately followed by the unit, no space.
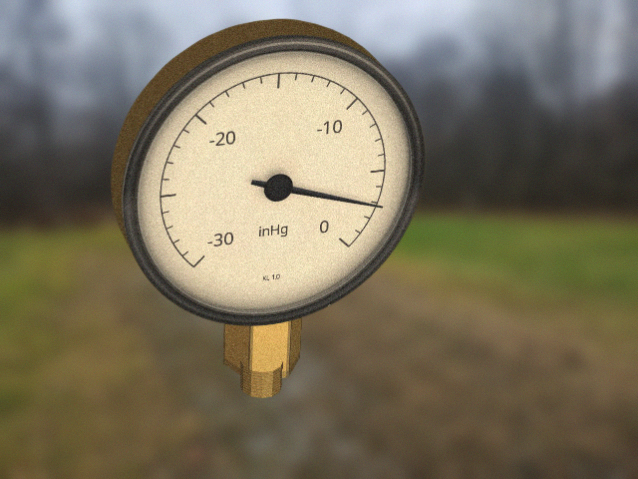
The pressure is -3inHg
